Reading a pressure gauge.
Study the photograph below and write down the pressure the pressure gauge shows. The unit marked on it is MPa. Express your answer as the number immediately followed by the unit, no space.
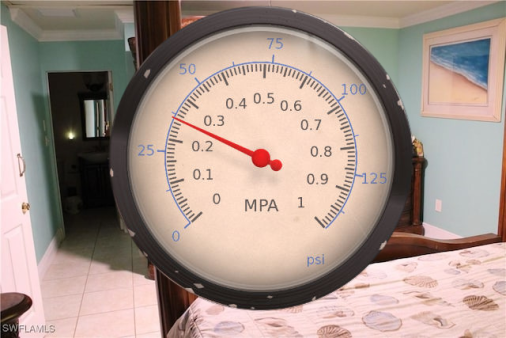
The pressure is 0.25MPa
